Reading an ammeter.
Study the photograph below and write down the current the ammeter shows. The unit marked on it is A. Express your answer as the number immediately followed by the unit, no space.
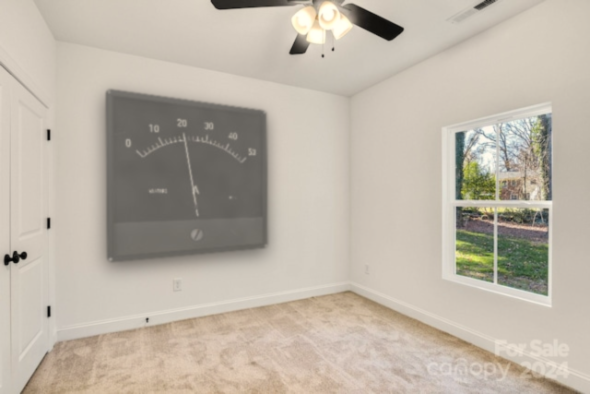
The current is 20A
